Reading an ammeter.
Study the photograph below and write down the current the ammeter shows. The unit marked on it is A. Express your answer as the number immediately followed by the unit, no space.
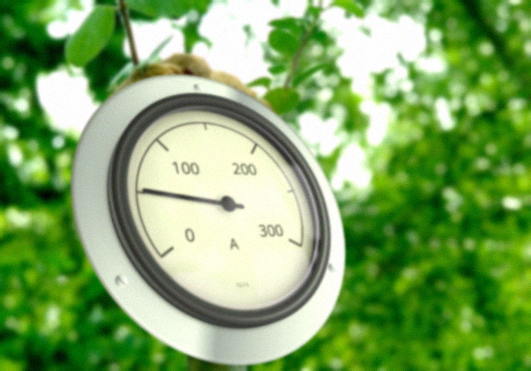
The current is 50A
